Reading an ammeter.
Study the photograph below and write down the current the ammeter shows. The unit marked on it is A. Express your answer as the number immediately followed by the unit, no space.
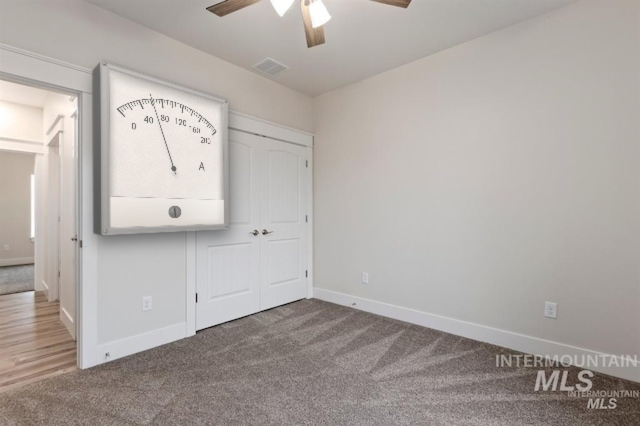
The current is 60A
